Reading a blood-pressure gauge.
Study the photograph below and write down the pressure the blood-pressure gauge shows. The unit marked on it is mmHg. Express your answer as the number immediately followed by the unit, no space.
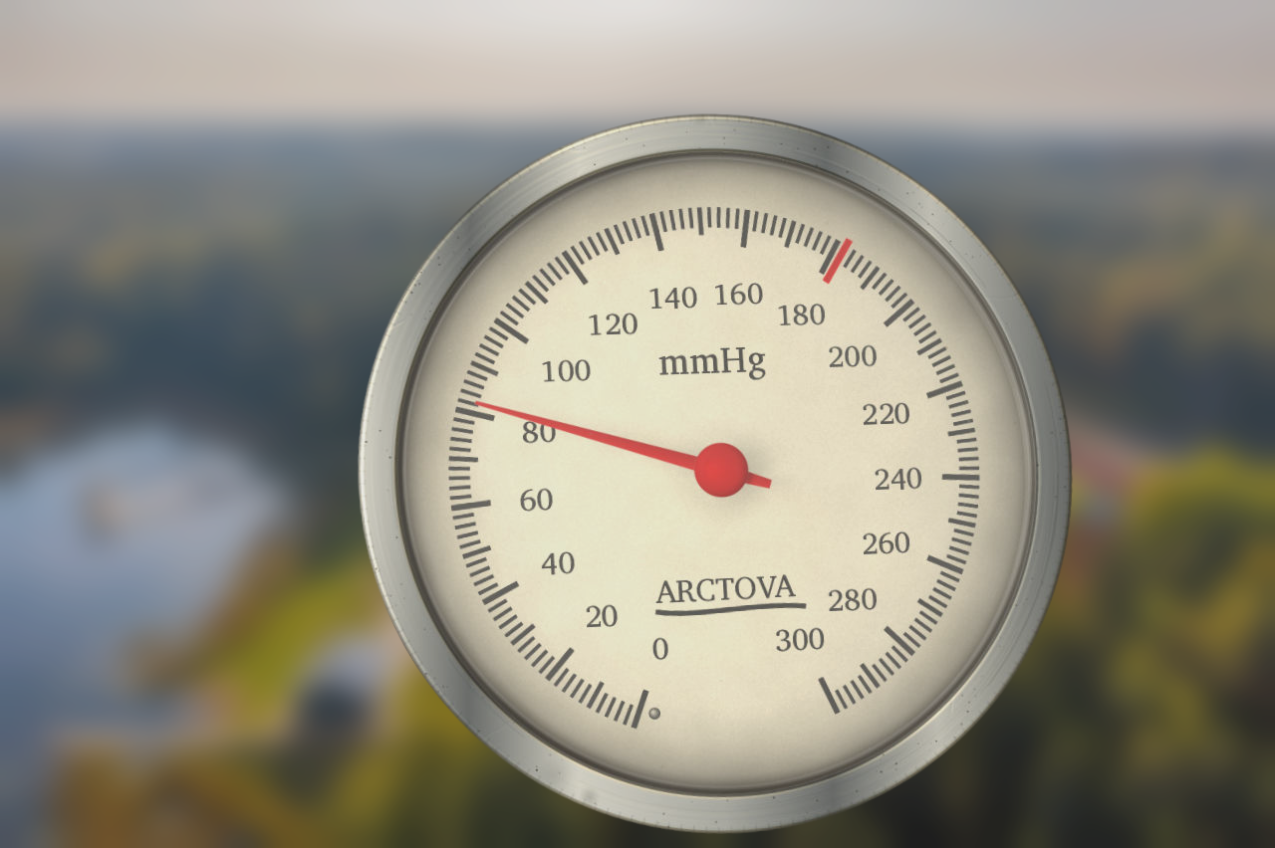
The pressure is 82mmHg
